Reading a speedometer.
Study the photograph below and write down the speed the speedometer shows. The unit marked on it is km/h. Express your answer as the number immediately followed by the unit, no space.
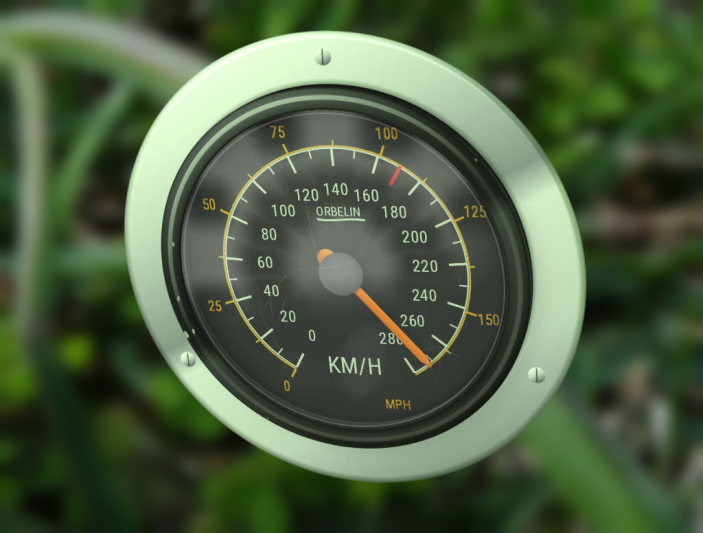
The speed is 270km/h
